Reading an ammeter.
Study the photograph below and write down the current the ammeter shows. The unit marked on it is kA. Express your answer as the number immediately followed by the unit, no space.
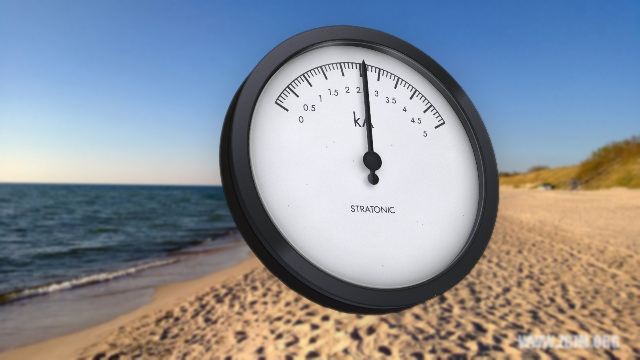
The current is 2.5kA
